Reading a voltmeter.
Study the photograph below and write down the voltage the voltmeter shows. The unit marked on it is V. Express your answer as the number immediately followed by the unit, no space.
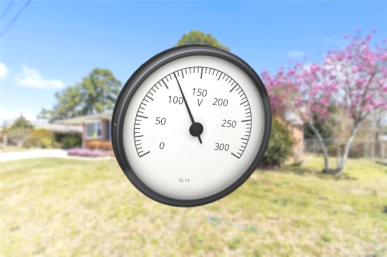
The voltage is 115V
